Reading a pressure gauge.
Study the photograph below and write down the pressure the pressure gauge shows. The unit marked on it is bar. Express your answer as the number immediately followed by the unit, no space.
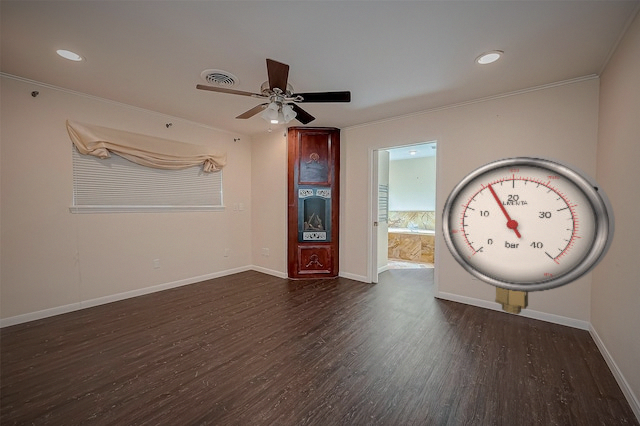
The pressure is 16bar
